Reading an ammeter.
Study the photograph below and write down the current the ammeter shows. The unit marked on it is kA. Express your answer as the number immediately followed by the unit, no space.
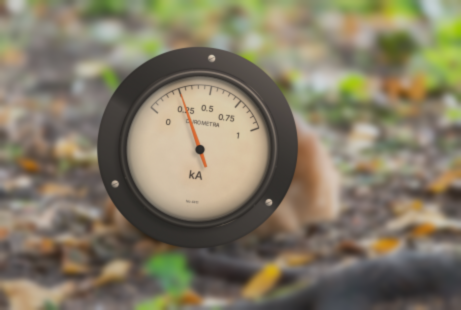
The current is 0.25kA
